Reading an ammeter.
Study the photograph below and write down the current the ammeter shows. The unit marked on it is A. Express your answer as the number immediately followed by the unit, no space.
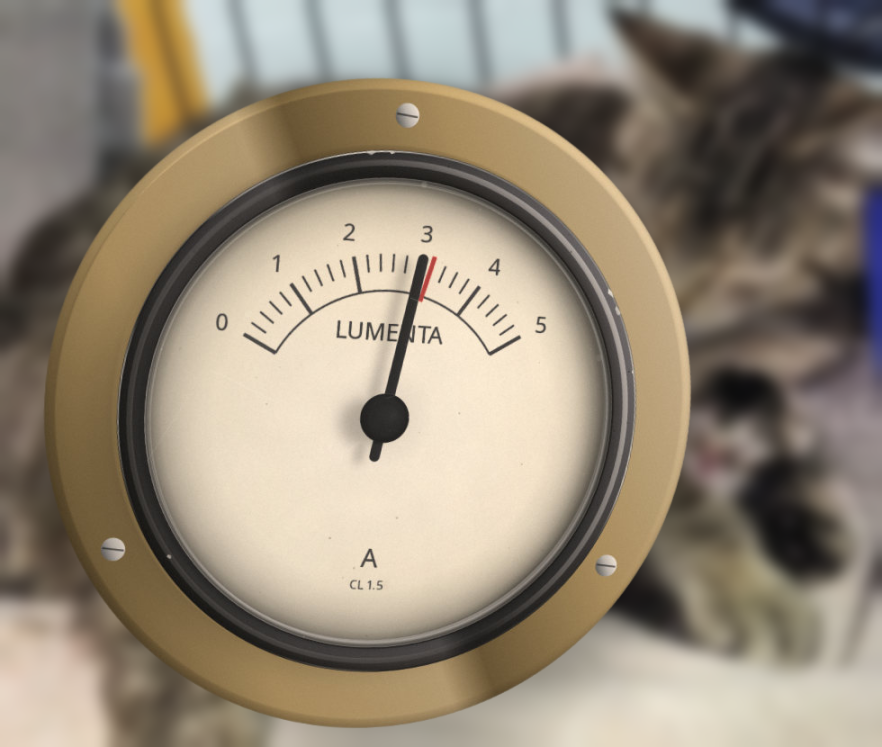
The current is 3A
